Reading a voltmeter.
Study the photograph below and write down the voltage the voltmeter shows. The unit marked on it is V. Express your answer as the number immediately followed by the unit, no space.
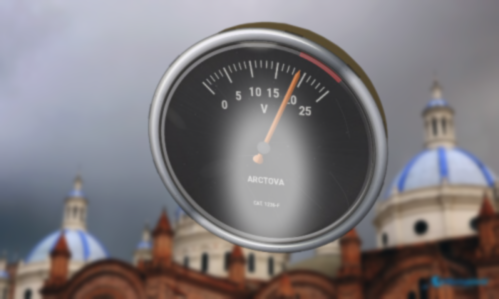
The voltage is 19V
